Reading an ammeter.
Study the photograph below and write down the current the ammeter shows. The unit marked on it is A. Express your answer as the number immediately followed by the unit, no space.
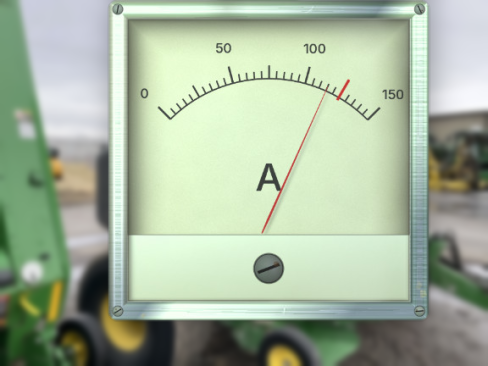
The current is 115A
